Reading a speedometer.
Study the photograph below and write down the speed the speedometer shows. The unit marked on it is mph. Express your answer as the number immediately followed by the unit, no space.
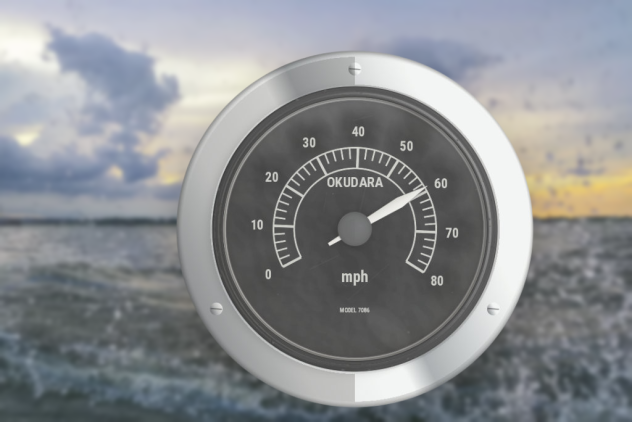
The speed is 59mph
